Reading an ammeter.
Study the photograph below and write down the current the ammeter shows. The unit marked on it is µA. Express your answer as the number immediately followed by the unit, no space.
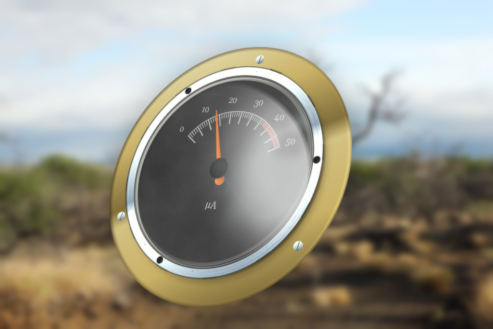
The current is 15µA
